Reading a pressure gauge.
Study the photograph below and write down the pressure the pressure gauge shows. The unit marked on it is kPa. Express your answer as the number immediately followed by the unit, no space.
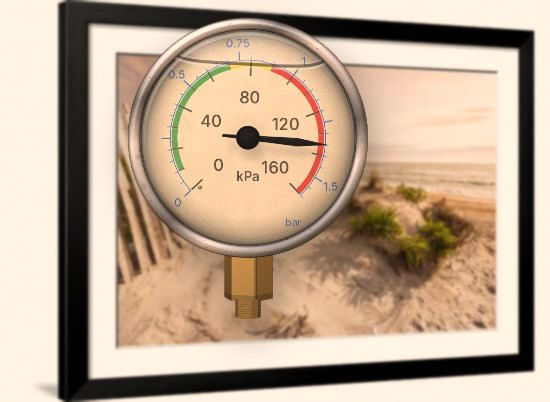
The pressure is 135kPa
